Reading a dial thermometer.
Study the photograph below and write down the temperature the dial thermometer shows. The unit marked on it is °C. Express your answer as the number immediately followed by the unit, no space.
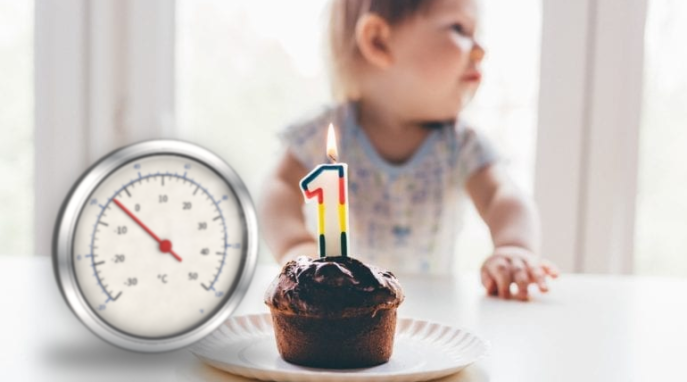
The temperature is -4°C
